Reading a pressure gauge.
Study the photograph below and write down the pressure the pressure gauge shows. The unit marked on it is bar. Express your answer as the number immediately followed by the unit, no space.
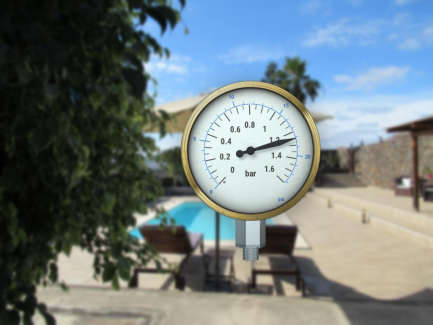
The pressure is 1.25bar
